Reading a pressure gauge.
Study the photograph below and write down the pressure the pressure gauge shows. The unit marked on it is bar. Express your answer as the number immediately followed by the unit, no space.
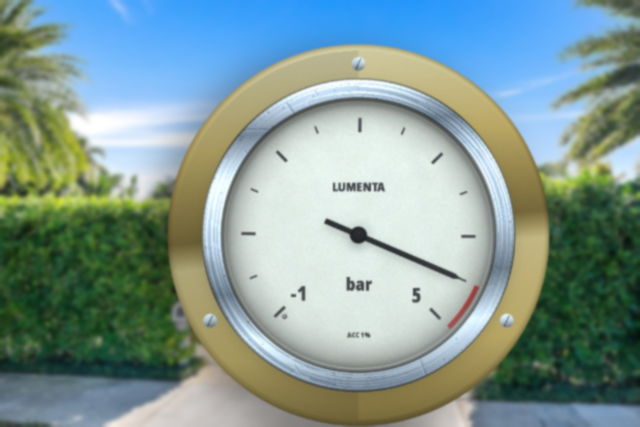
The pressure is 4.5bar
